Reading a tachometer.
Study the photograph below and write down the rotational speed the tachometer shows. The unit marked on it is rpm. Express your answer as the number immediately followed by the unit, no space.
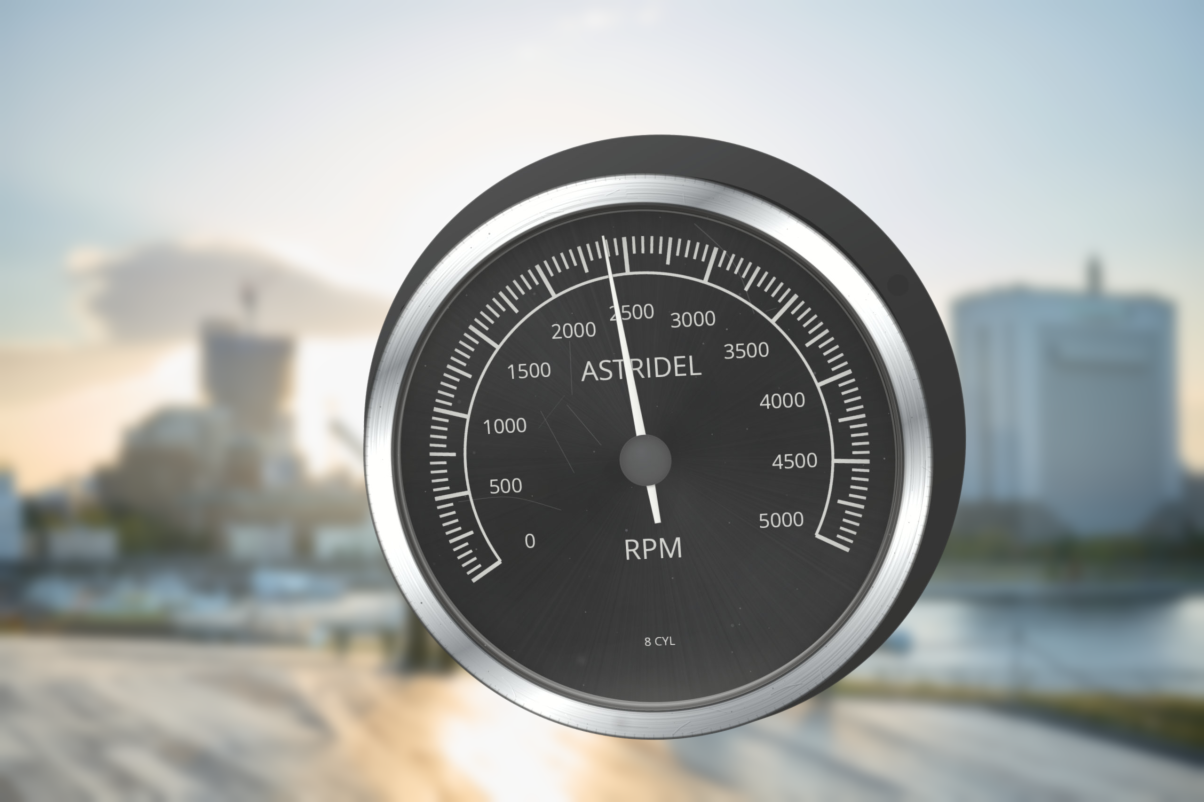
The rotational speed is 2400rpm
